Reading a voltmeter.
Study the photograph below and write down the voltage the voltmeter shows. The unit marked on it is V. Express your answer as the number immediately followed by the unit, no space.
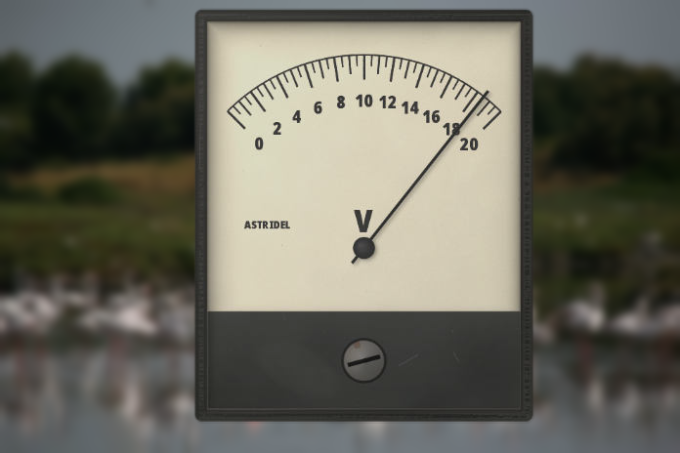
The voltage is 18.5V
